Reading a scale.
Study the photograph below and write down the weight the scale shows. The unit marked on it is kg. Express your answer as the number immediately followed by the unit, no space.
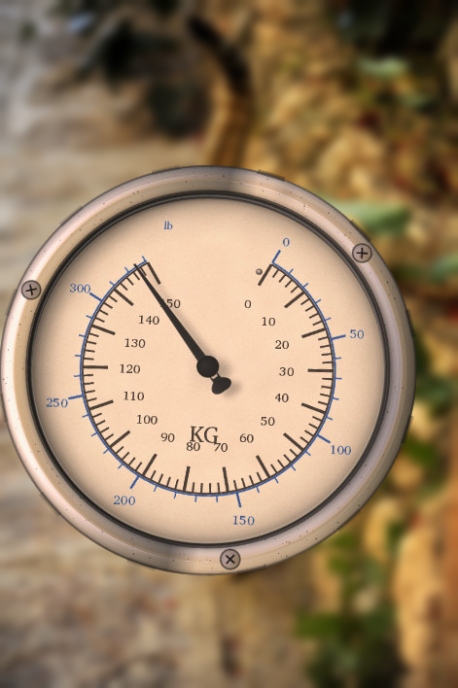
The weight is 147kg
